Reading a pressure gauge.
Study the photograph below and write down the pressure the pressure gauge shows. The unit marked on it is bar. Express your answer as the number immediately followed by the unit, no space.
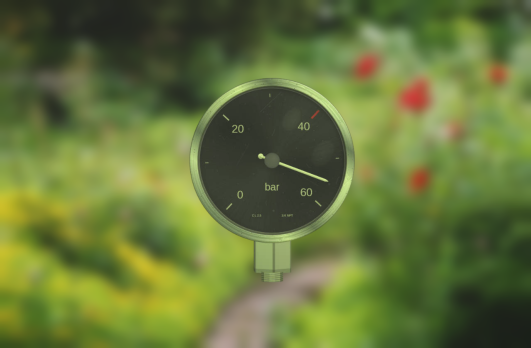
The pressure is 55bar
